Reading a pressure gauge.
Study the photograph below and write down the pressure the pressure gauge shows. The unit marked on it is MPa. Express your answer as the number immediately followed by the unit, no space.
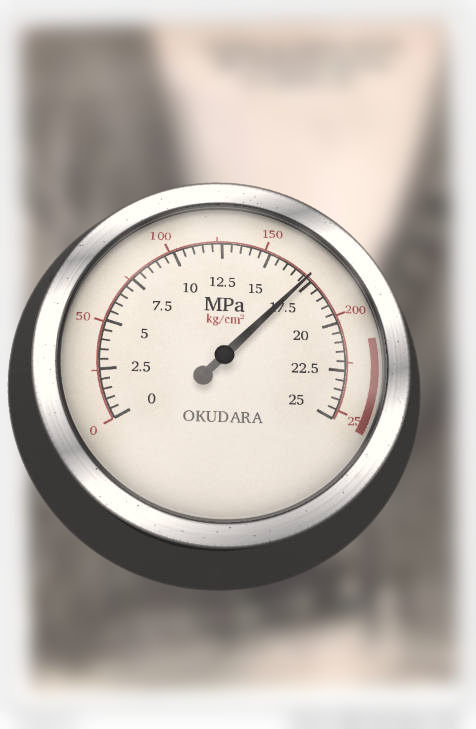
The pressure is 17.25MPa
